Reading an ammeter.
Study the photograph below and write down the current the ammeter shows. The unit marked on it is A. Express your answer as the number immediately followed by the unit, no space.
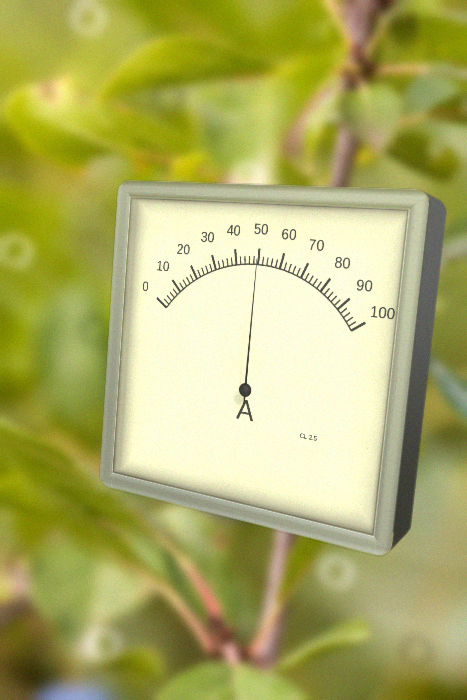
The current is 50A
